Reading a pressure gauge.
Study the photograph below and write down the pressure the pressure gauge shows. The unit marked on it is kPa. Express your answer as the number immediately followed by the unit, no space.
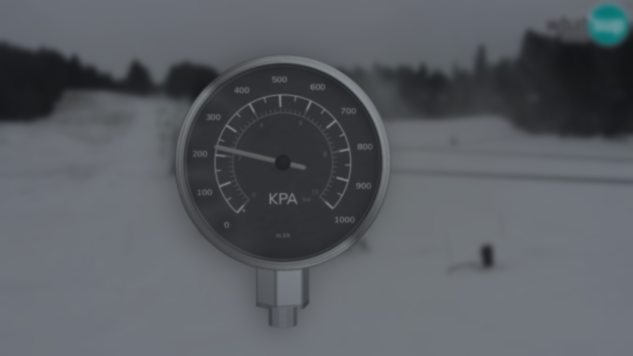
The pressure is 225kPa
